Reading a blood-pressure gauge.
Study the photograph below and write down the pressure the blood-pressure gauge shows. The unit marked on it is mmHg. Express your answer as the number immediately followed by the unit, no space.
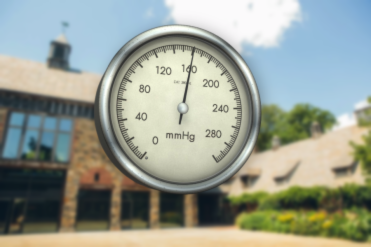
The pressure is 160mmHg
